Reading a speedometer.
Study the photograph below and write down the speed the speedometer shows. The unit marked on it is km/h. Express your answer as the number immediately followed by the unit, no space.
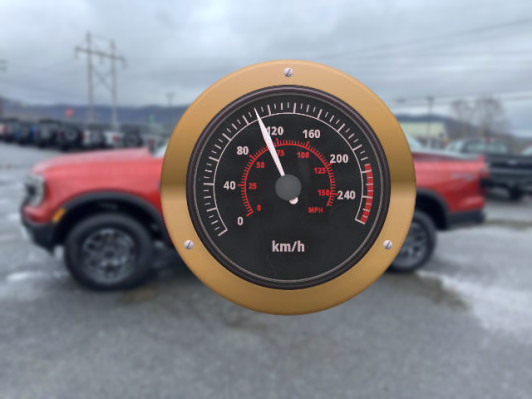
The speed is 110km/h
